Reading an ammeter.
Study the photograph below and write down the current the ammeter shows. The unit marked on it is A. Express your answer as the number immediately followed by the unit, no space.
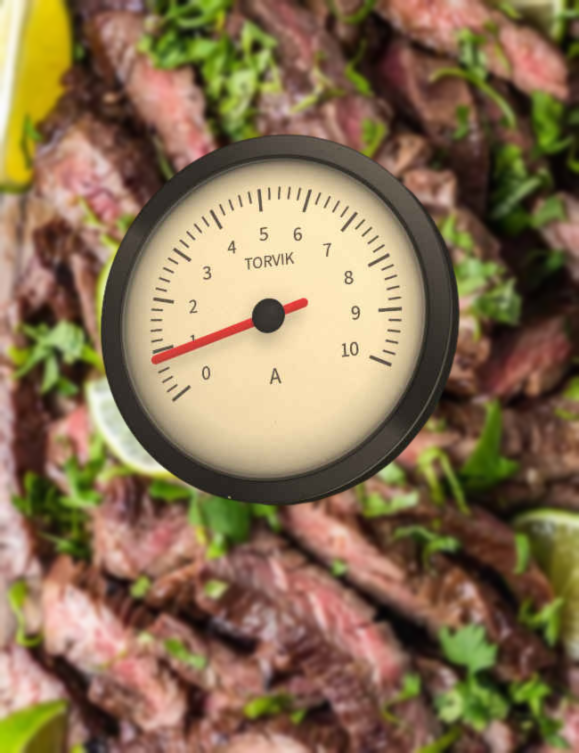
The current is 0.8A
